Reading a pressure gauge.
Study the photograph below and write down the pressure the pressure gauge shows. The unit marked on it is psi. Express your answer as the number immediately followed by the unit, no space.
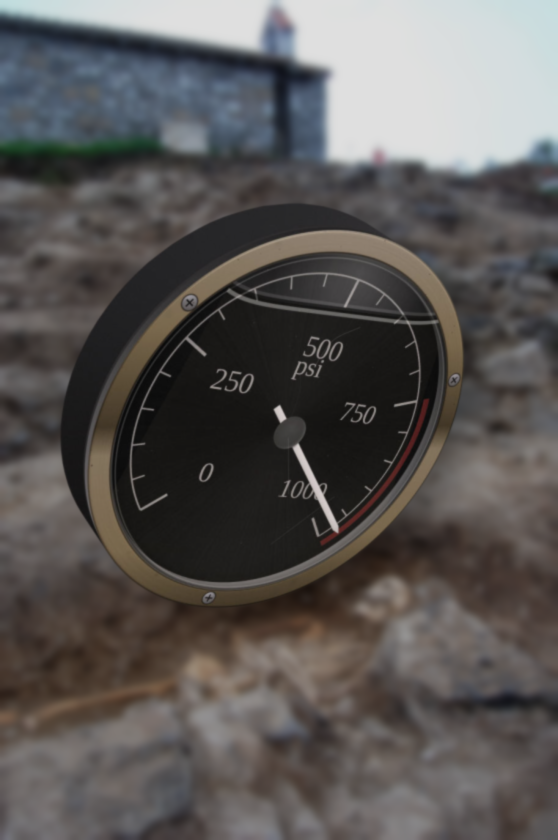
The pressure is 975psi
